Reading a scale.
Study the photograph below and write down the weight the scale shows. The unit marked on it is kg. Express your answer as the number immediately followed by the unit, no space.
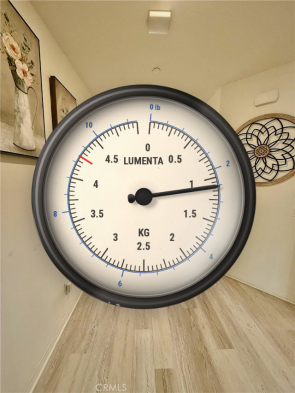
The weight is 1.1kg
